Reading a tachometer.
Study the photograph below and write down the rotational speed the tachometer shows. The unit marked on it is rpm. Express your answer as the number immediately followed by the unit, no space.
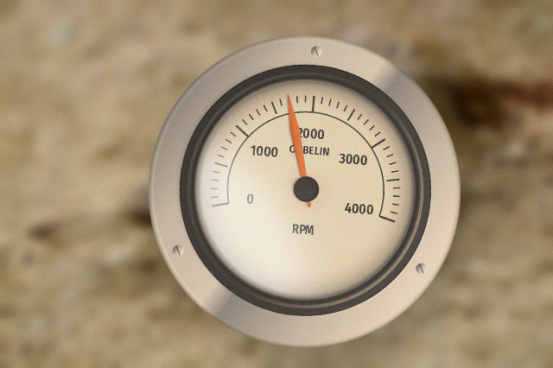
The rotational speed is 1700rpm
